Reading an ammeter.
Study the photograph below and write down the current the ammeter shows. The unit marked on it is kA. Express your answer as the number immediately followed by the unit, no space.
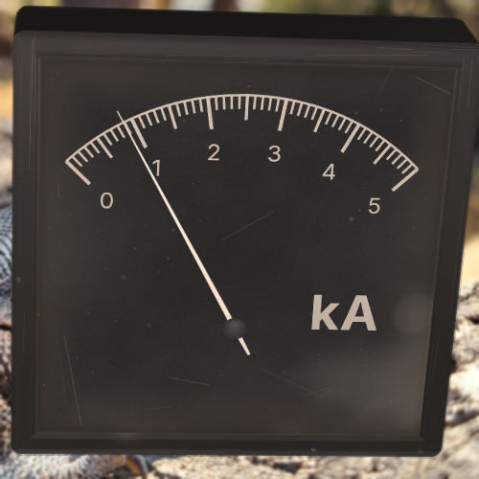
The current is 0.9kA
